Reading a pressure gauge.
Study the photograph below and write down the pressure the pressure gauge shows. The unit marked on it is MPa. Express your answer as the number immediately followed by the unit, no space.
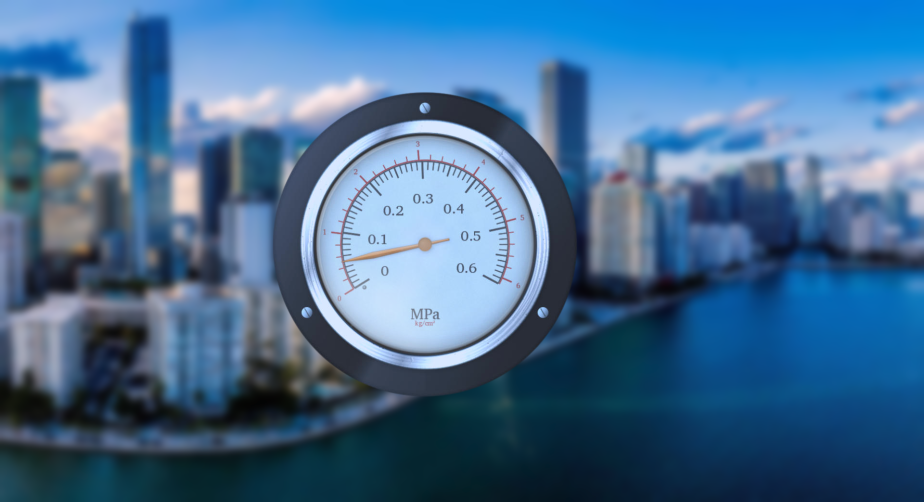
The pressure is 0.05MPa
